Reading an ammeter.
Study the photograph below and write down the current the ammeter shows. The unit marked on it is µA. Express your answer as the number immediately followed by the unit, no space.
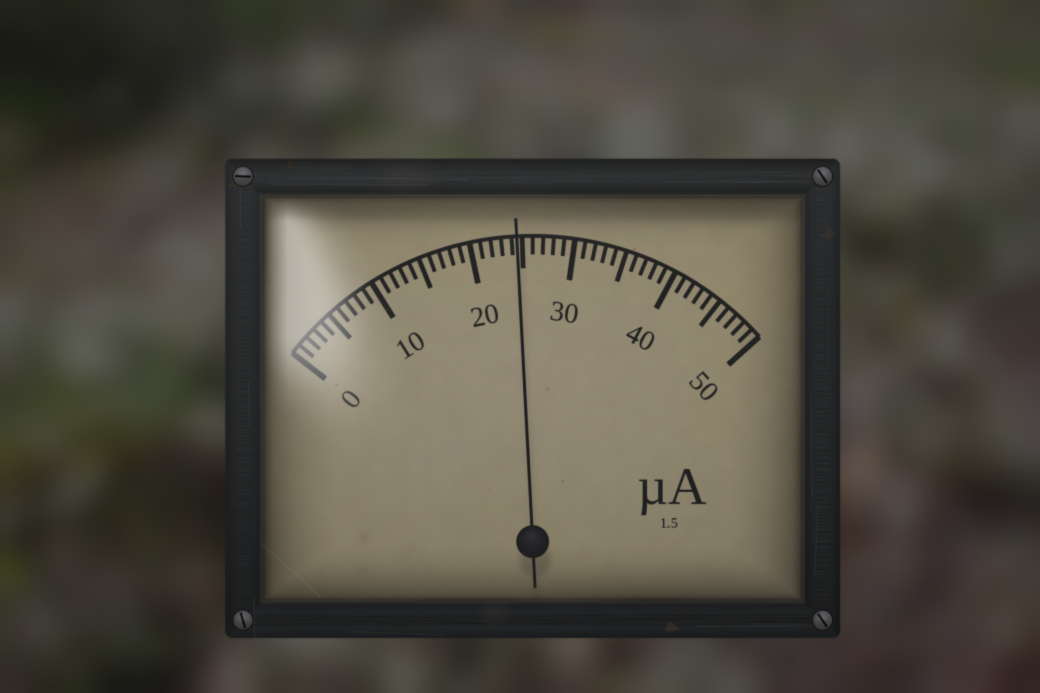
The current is 24.5µA
